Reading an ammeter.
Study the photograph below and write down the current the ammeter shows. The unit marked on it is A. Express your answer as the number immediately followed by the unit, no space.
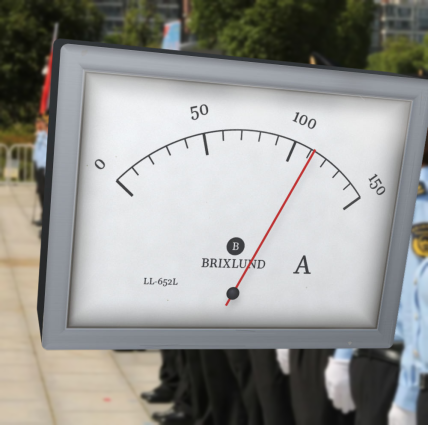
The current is 110A
